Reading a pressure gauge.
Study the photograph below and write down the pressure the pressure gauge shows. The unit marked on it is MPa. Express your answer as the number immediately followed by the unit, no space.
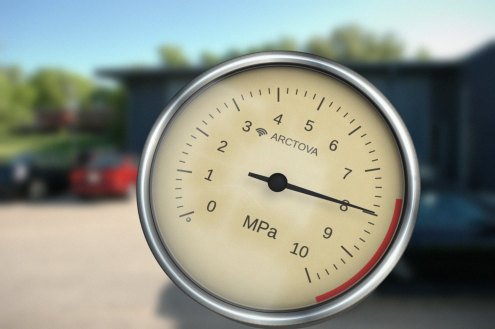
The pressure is 8MPa
